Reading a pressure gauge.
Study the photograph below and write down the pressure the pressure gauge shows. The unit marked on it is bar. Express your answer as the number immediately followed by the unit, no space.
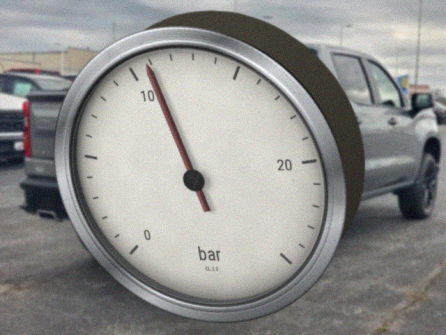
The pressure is 11bar
